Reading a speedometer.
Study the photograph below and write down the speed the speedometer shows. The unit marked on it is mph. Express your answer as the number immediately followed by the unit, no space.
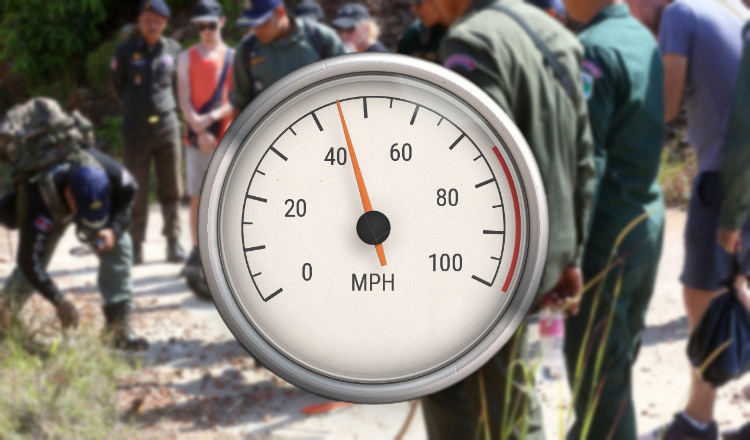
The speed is 45mph
